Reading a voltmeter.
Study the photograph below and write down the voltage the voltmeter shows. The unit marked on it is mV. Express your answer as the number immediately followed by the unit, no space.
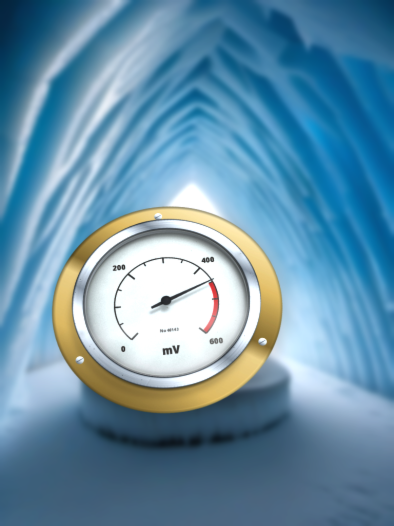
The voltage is 450mV
